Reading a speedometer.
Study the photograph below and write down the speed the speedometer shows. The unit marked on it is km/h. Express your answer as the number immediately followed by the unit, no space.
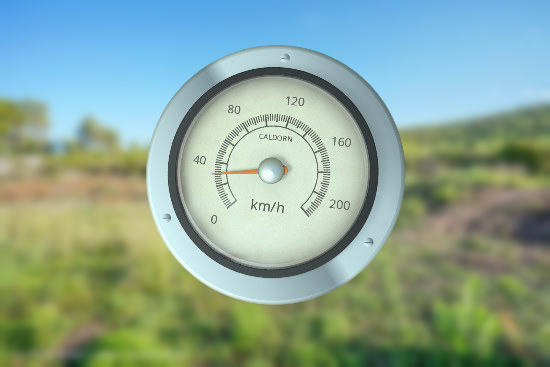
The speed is 30km/h
